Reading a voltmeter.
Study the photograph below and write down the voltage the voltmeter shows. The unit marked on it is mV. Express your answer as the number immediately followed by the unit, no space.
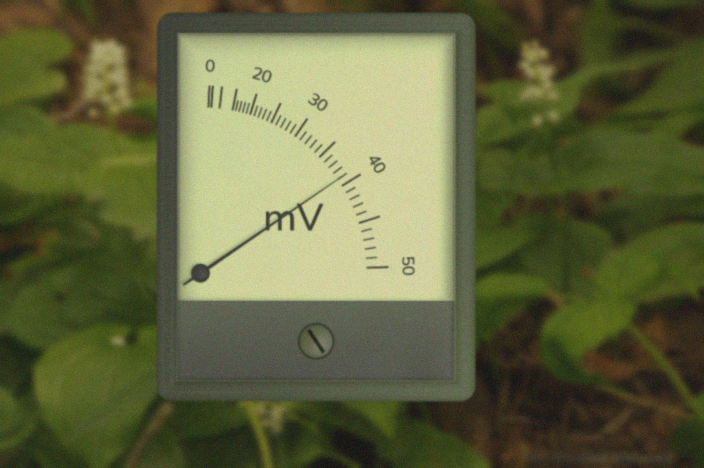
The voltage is 39mV
